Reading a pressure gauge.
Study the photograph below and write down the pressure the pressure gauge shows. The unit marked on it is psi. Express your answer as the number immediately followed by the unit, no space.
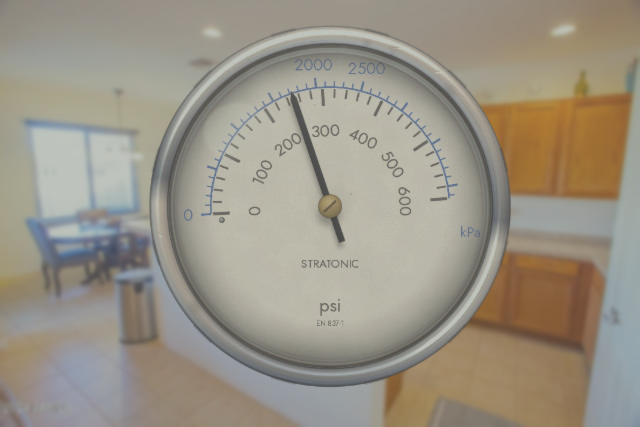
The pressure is 250psi
